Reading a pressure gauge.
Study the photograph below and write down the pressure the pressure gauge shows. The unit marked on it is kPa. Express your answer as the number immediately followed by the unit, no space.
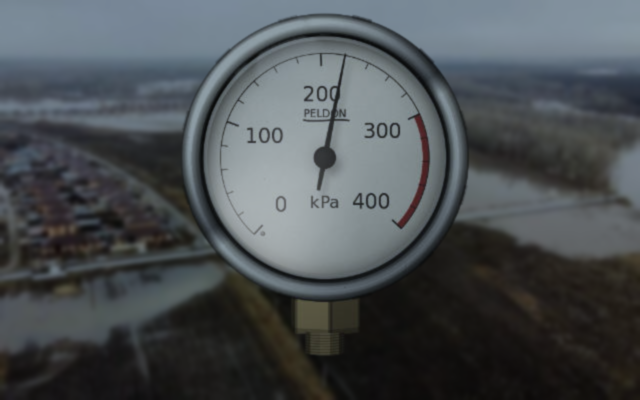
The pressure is 220kPa
